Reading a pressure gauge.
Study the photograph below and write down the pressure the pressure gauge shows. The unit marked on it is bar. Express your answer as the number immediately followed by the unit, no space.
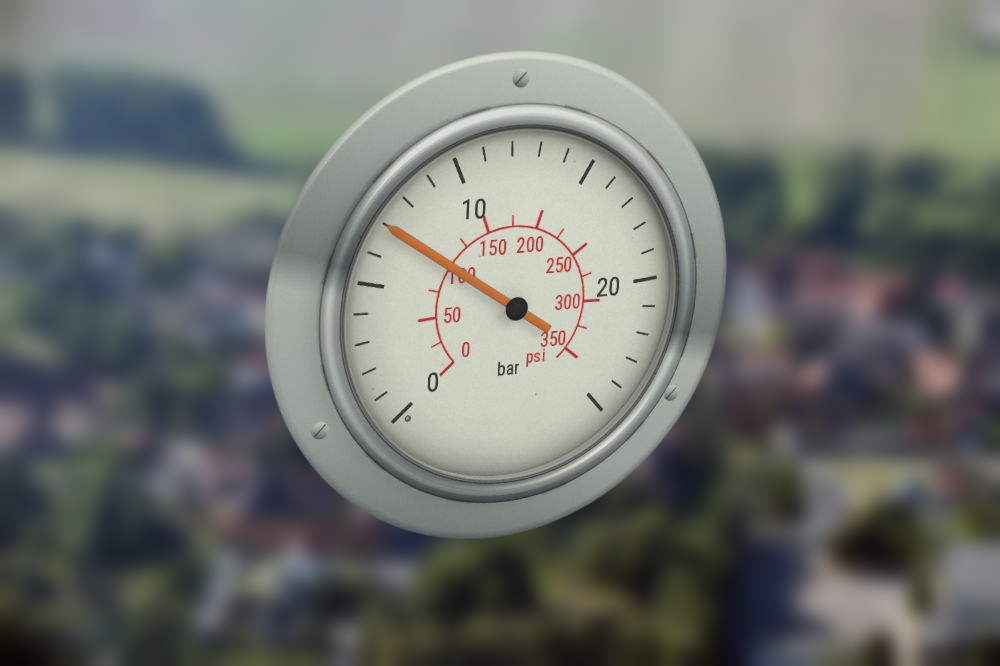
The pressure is 7bar
